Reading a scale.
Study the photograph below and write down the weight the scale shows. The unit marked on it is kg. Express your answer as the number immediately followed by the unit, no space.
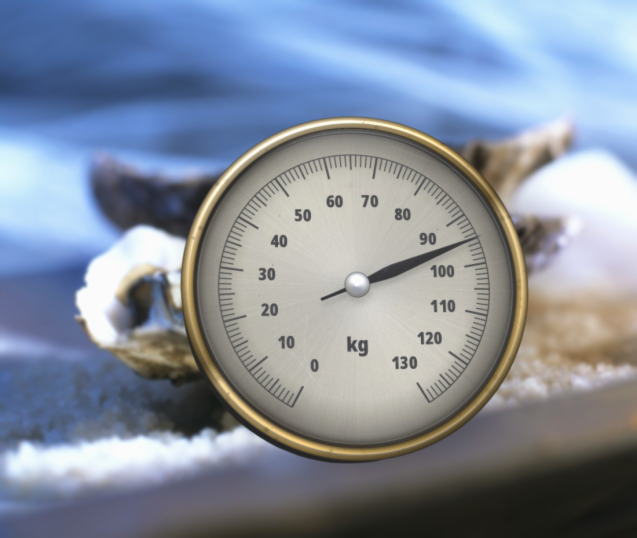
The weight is 95kg
